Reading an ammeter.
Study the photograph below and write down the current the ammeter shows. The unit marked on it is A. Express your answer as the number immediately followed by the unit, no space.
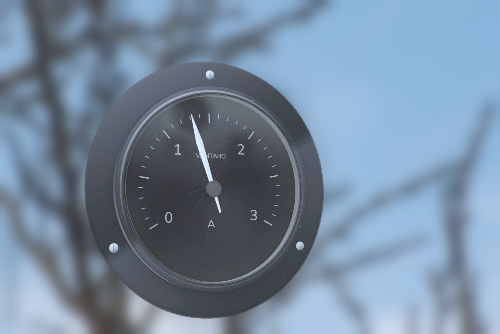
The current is 1.3A
